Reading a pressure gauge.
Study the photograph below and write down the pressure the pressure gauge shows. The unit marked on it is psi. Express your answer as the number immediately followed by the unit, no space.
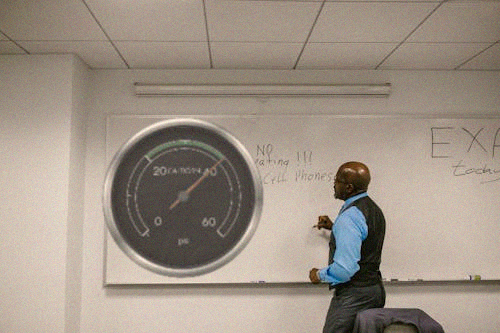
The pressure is 40psi
